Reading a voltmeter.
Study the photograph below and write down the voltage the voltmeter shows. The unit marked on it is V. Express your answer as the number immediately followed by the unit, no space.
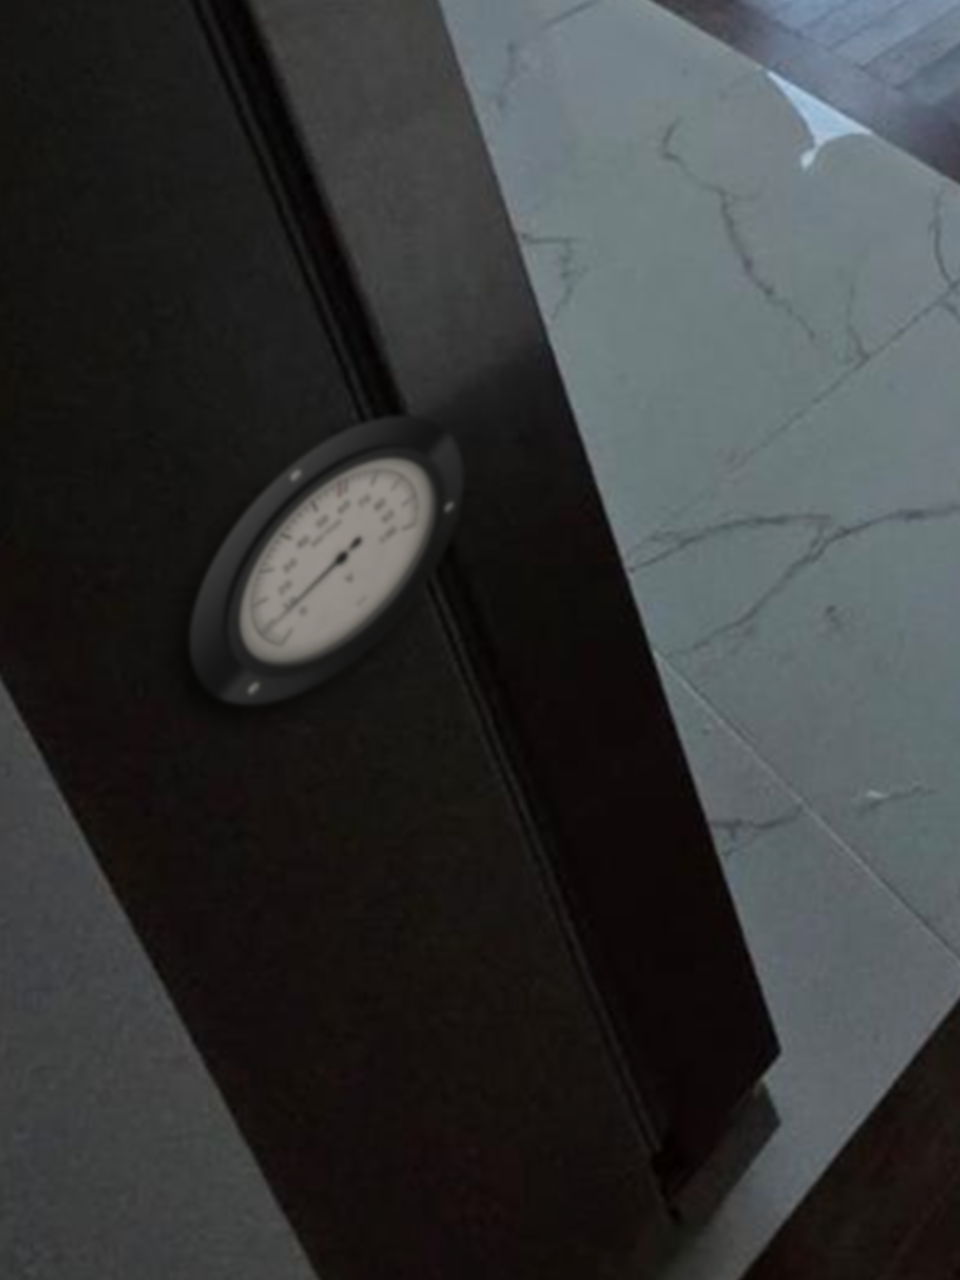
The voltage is 10V
